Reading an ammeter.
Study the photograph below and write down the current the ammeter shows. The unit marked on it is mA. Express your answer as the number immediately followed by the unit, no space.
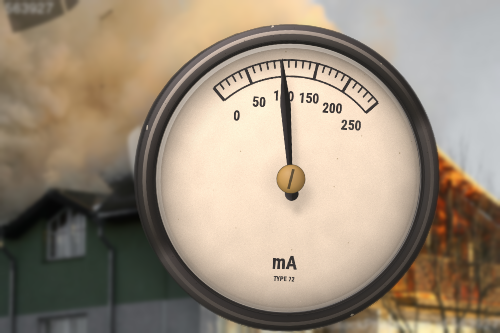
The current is 100mA
